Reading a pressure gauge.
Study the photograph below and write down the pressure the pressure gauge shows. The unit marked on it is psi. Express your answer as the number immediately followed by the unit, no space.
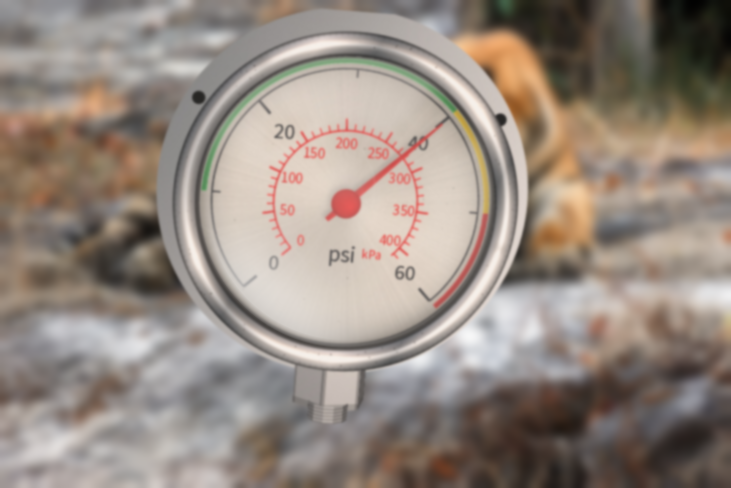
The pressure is 40psi
